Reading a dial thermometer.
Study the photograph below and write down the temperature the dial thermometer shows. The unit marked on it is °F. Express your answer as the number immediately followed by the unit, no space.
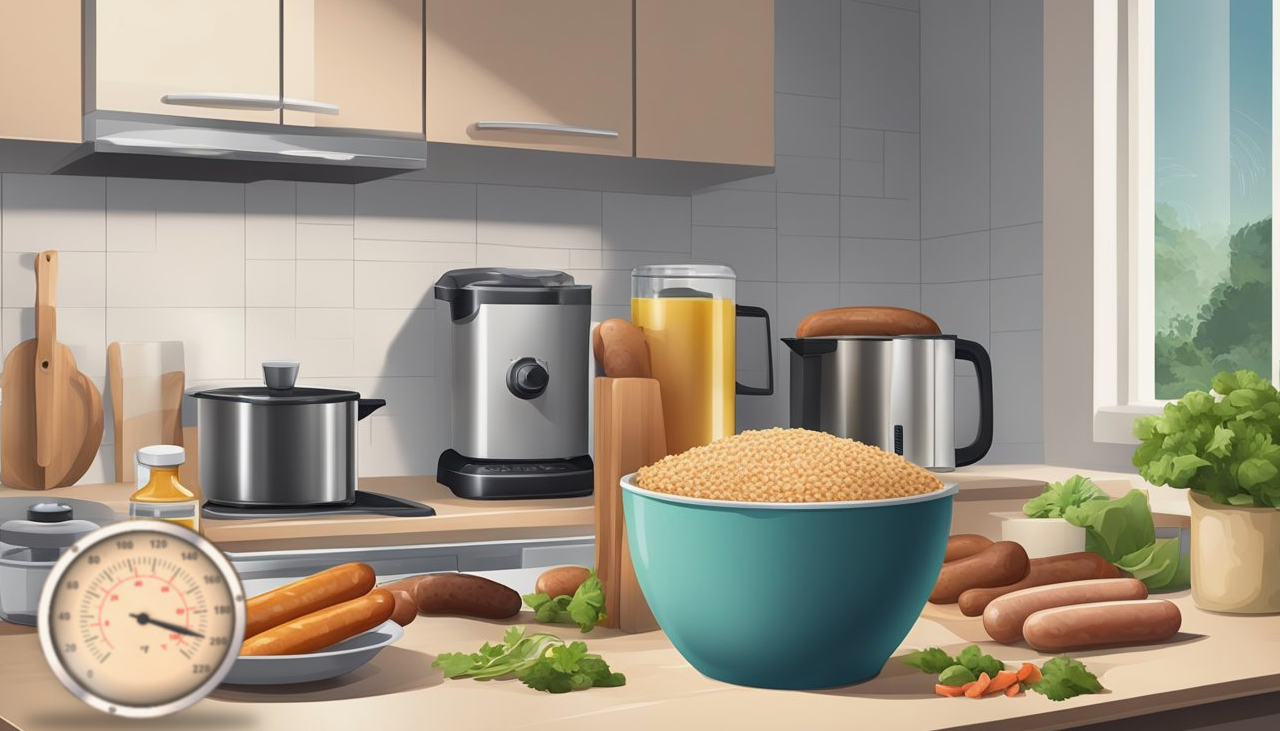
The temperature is 200°F
